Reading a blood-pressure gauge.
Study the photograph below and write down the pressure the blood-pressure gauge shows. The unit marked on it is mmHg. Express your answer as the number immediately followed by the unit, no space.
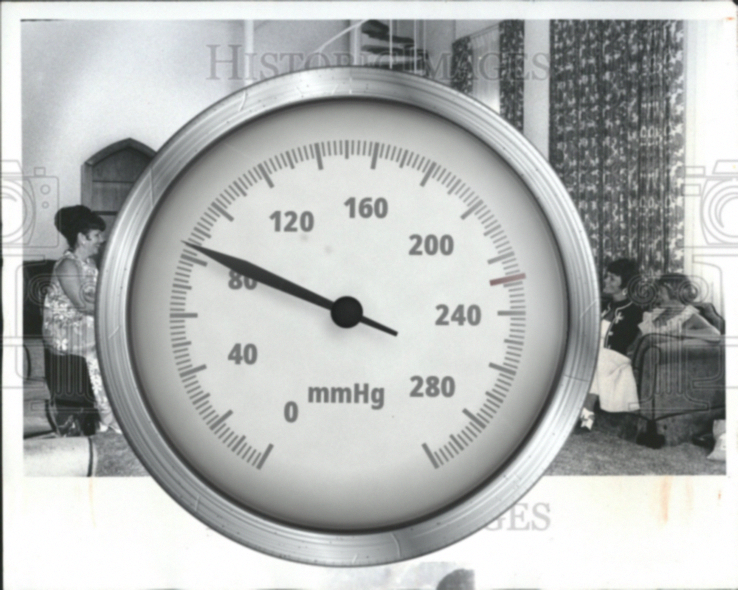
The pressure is 84mmHg
